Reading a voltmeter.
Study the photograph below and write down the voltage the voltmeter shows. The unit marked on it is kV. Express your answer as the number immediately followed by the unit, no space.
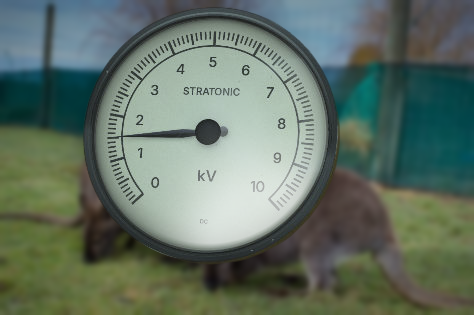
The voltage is 1.5kV
